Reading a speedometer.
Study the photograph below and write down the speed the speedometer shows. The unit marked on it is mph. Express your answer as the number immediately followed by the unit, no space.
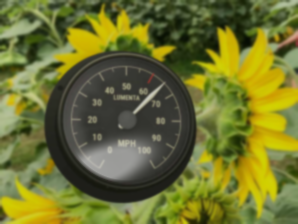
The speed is 65mph
